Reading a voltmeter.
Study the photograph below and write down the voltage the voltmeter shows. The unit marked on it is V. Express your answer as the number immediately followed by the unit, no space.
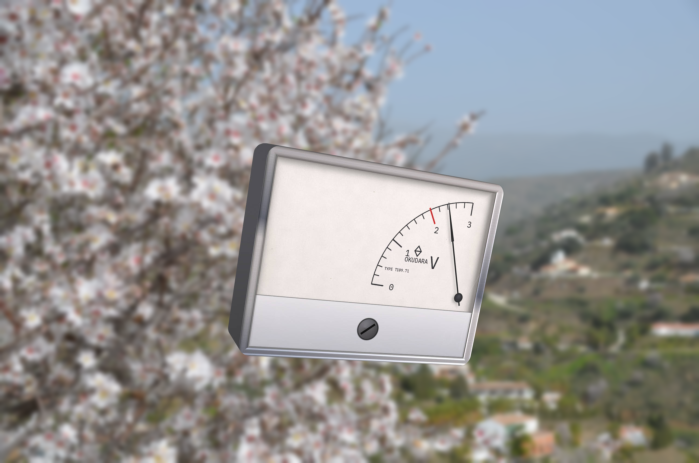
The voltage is 2.4V
